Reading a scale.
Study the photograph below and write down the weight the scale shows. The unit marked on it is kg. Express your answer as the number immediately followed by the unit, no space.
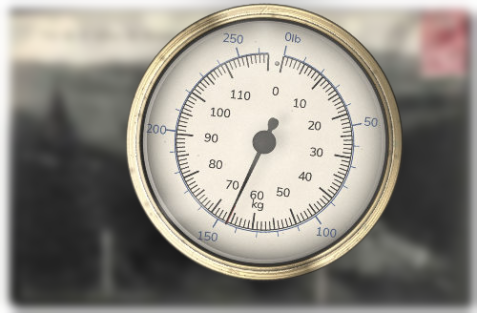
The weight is 66kg
